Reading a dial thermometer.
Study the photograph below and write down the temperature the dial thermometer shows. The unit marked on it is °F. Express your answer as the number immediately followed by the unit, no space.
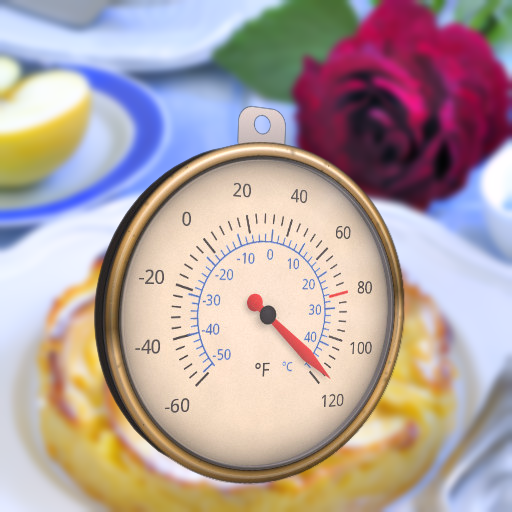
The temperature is 116°F
